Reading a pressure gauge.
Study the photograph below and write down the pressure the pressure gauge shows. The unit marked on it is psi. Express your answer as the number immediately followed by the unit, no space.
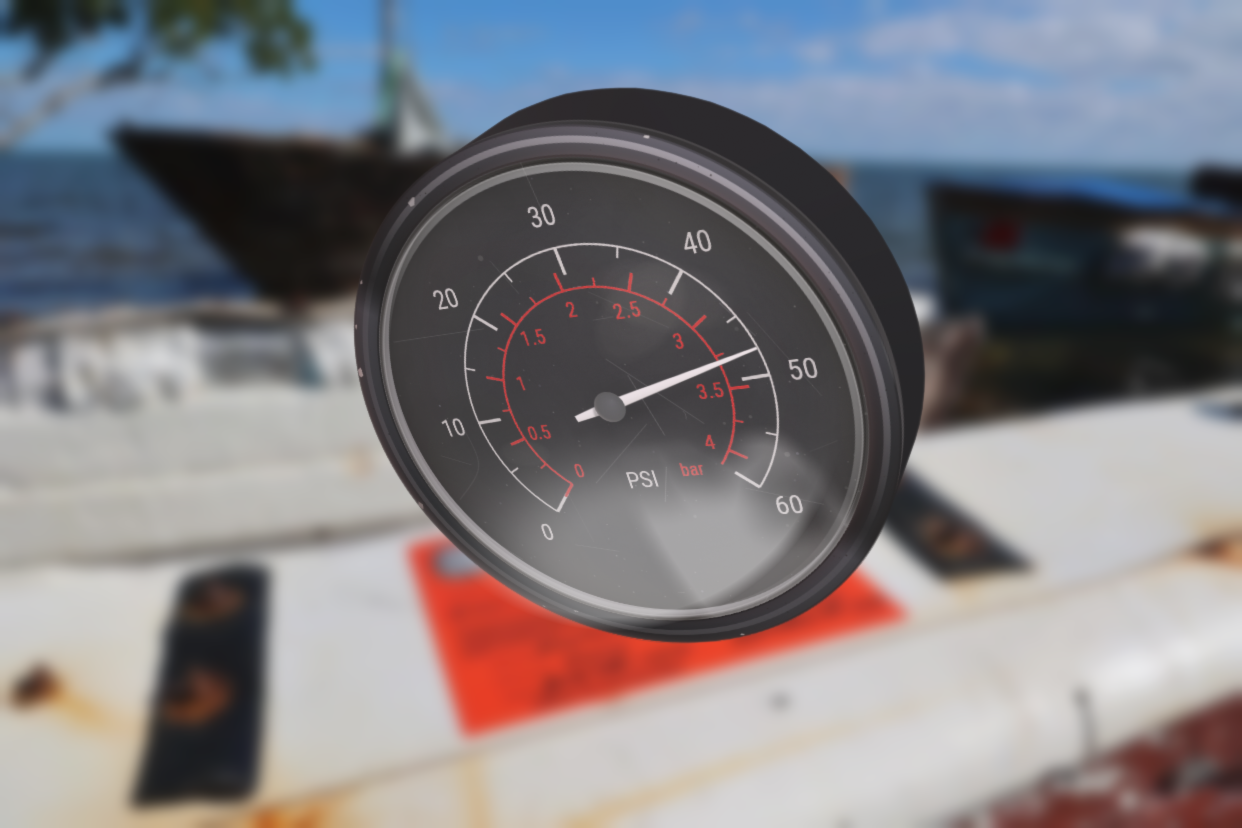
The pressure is 47.5psi
